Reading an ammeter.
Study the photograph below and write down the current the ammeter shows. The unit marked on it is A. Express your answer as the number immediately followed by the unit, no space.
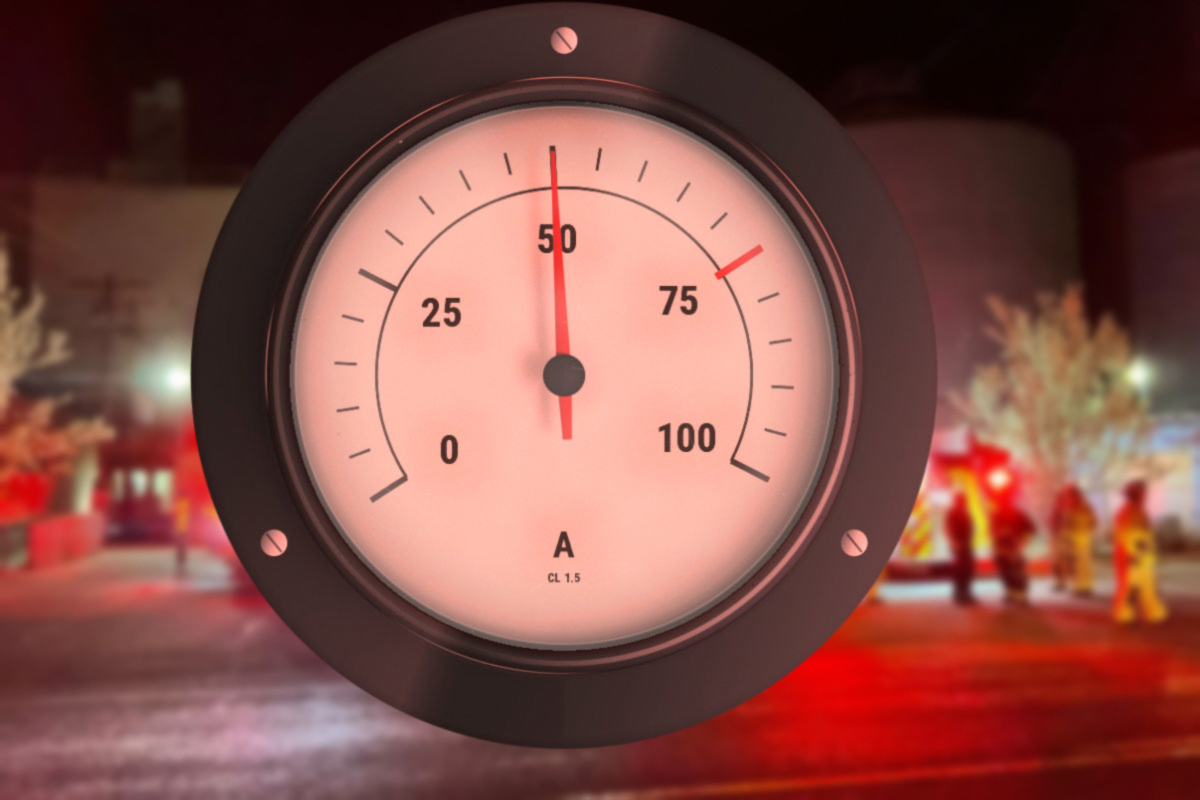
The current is 50A
